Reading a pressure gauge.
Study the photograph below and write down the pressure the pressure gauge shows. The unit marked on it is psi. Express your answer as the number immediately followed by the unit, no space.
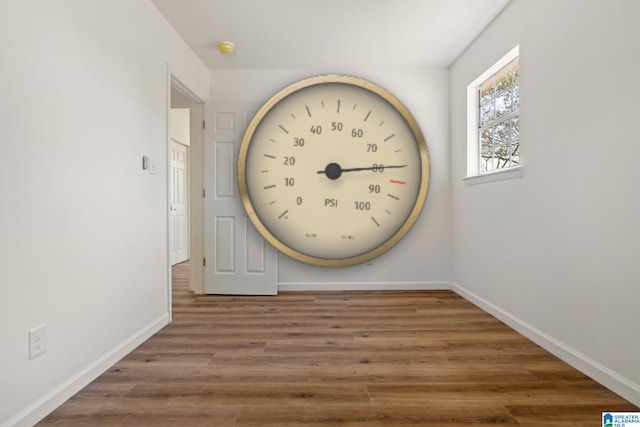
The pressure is 80psi
